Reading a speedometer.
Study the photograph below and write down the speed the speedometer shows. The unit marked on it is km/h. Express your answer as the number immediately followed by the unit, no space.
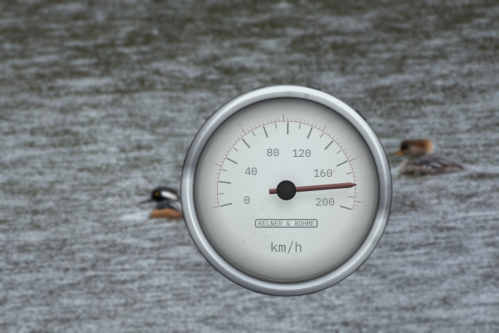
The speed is 180km/h
